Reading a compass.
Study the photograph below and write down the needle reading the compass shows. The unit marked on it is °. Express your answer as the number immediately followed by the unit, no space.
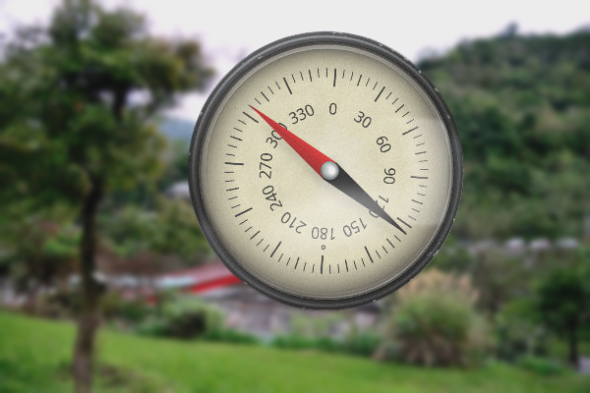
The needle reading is 305°
